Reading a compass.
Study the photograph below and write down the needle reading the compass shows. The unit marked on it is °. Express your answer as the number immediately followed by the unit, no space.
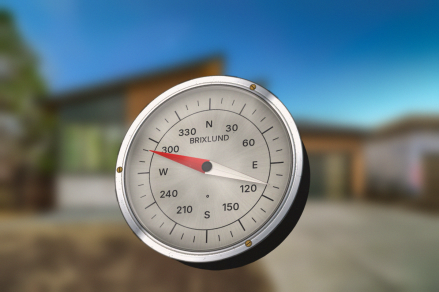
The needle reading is 290°
